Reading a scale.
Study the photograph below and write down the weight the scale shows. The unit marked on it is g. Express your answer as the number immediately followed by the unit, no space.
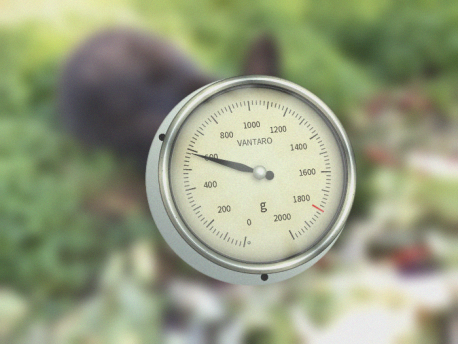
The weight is 580g
